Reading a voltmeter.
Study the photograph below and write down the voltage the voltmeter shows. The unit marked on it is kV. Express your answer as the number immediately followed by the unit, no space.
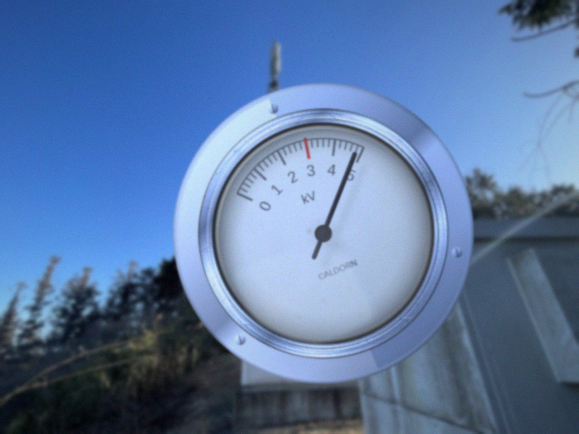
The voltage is 4.8kV
